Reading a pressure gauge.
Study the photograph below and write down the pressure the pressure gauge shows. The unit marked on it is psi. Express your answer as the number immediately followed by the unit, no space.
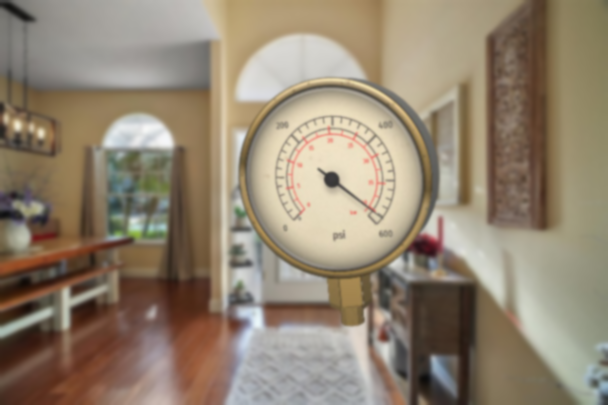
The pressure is 580psi
